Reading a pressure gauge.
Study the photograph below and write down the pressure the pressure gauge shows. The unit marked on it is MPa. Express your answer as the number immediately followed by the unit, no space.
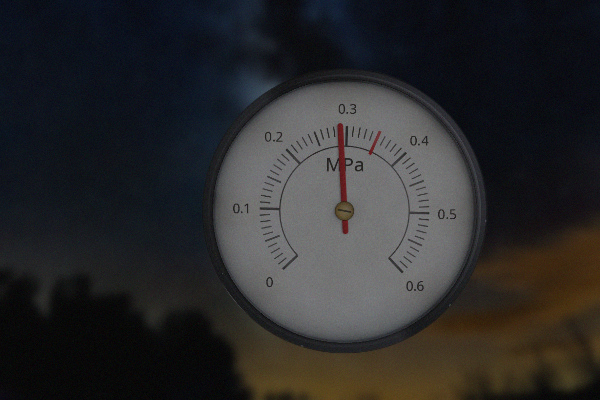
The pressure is 0.29MPa
